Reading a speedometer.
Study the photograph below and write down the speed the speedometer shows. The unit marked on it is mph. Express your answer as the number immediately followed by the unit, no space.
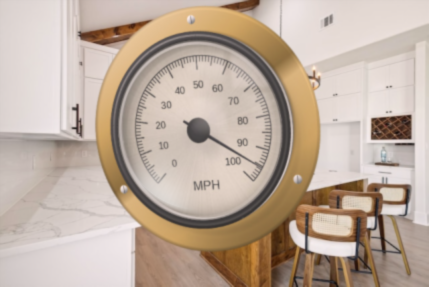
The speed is 95mph
